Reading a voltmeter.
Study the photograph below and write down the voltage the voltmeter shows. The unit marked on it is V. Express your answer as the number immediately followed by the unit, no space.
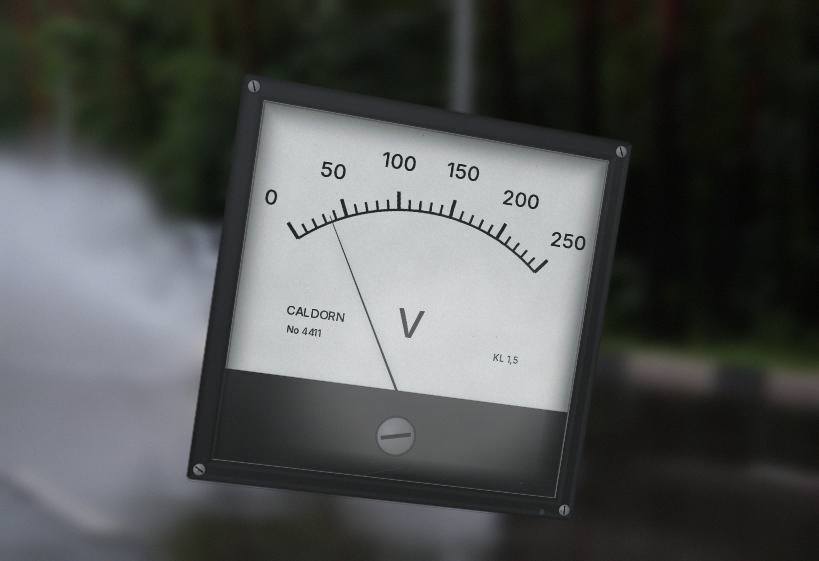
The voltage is 35V
